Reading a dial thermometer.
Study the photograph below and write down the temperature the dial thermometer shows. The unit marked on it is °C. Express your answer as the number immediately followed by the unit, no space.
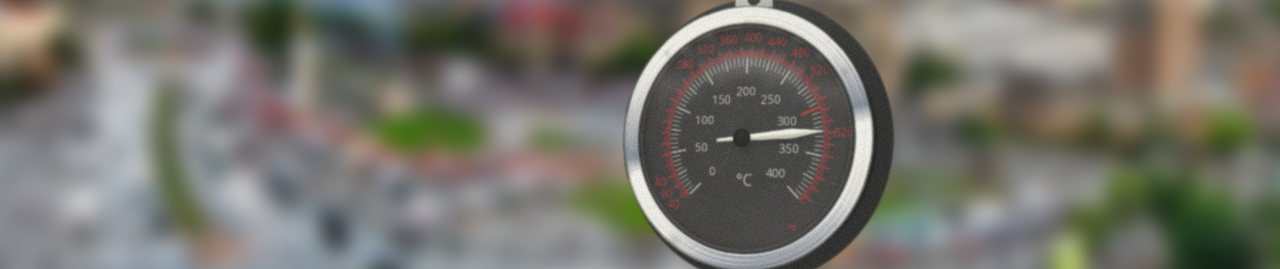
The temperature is 325°C
